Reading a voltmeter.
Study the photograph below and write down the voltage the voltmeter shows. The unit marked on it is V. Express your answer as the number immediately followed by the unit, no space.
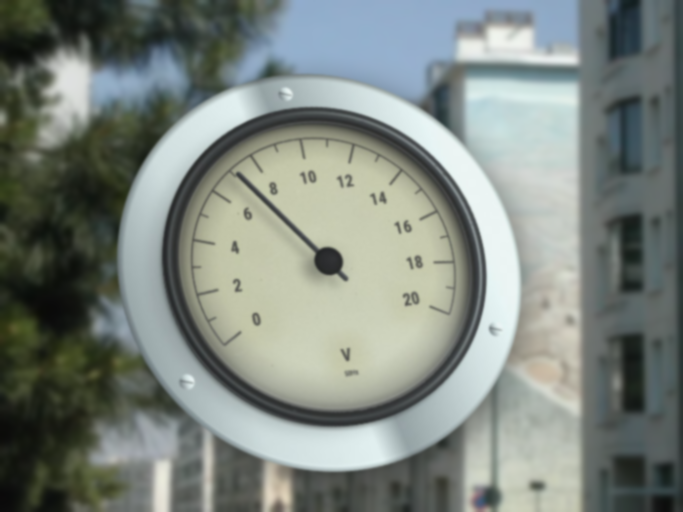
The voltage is 7V
